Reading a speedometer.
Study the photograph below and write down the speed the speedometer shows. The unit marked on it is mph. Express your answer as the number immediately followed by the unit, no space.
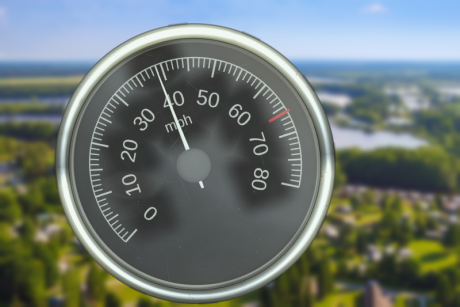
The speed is 39mph
